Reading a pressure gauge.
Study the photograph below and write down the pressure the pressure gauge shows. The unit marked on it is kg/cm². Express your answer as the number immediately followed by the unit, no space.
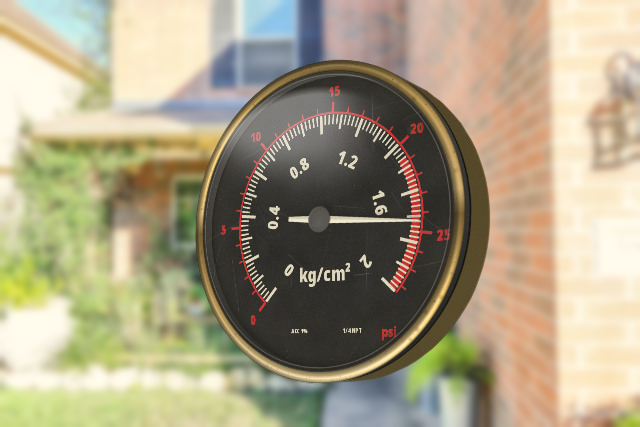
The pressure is 1.72kg/cm²
